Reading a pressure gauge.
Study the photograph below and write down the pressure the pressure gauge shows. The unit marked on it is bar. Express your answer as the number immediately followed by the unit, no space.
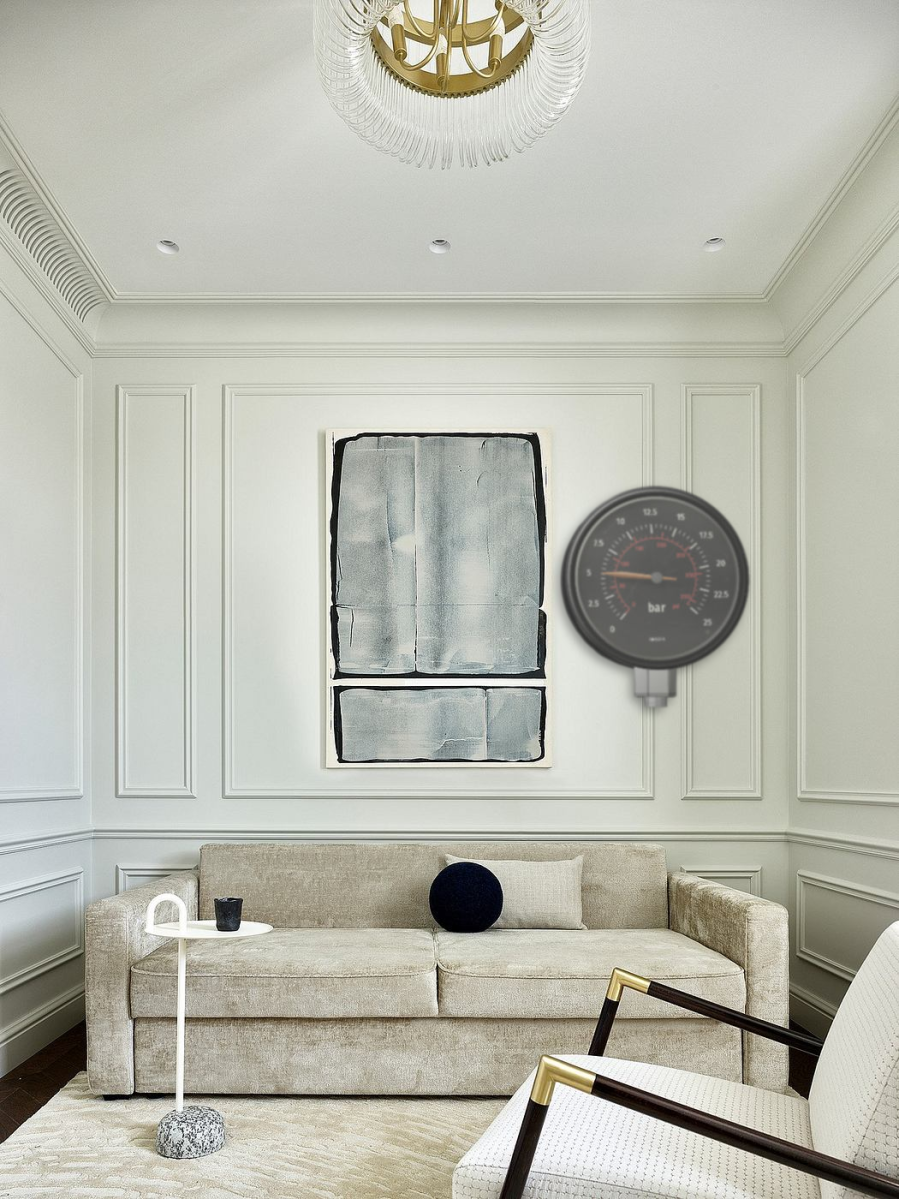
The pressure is 5bar
